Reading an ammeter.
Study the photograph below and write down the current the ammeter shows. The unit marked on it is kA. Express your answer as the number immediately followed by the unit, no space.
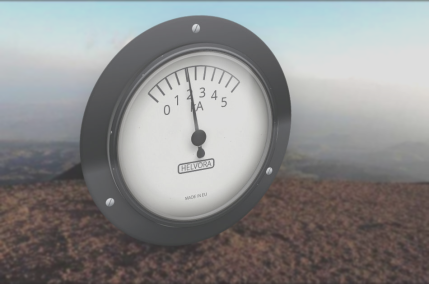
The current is 2kA
